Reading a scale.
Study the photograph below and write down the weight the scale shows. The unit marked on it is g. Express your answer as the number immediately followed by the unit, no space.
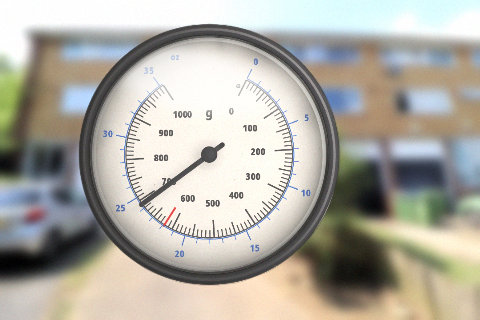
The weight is 690g
